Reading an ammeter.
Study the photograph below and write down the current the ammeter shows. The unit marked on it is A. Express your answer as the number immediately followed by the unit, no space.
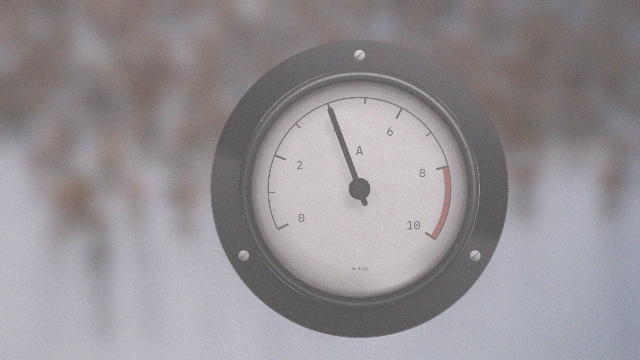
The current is 4A
